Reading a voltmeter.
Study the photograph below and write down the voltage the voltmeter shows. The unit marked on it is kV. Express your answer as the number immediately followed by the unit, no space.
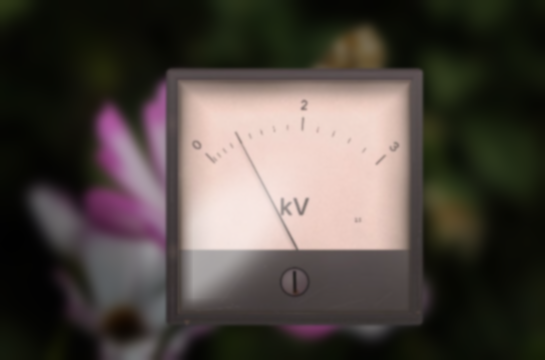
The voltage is 1kV
